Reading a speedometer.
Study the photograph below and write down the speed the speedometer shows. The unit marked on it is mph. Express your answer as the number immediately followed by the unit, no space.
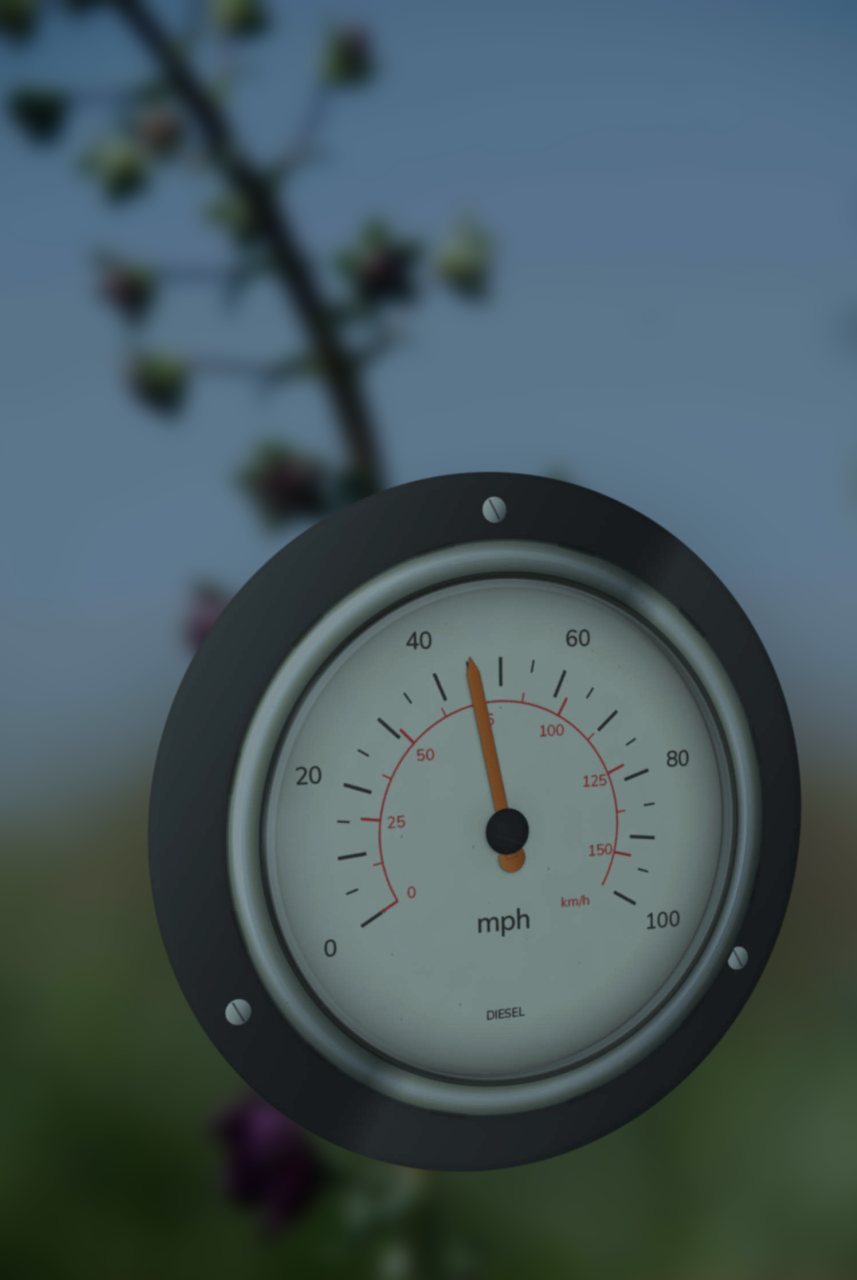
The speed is 45mph
